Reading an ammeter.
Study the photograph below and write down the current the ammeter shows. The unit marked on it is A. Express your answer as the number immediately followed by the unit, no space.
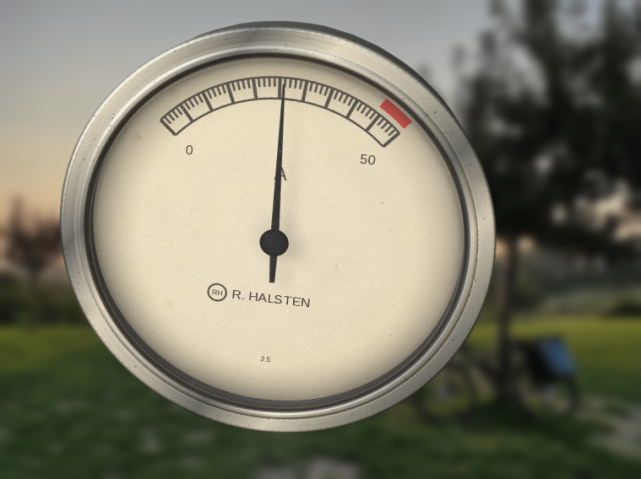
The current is 26A
